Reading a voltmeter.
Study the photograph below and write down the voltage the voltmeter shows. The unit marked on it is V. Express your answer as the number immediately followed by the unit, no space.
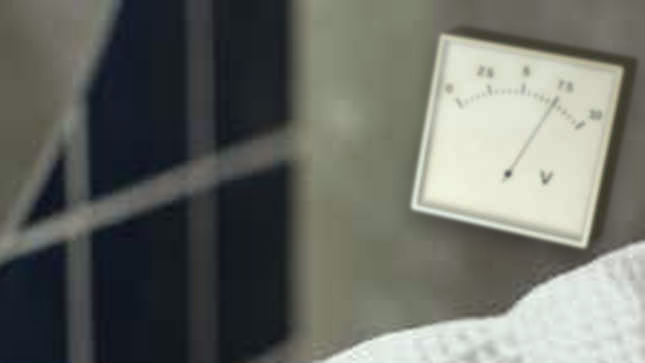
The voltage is 7.5V
